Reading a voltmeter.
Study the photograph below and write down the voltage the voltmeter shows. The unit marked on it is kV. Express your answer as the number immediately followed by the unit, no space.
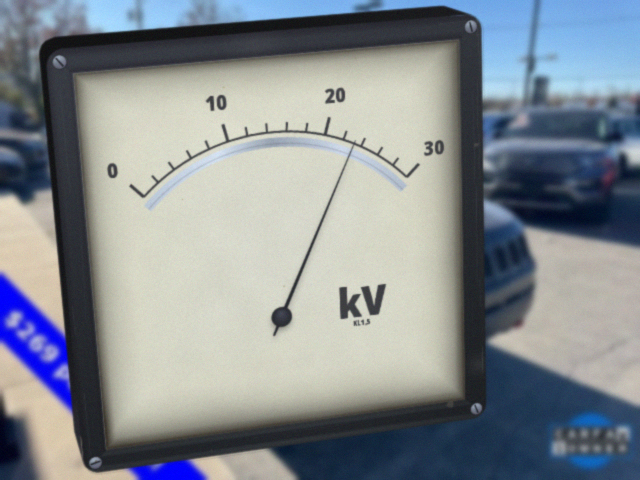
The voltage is 23kV
